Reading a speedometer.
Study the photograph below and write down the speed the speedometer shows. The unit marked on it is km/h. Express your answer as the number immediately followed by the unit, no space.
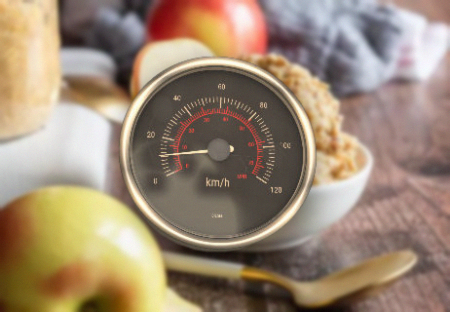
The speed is 10km/h
